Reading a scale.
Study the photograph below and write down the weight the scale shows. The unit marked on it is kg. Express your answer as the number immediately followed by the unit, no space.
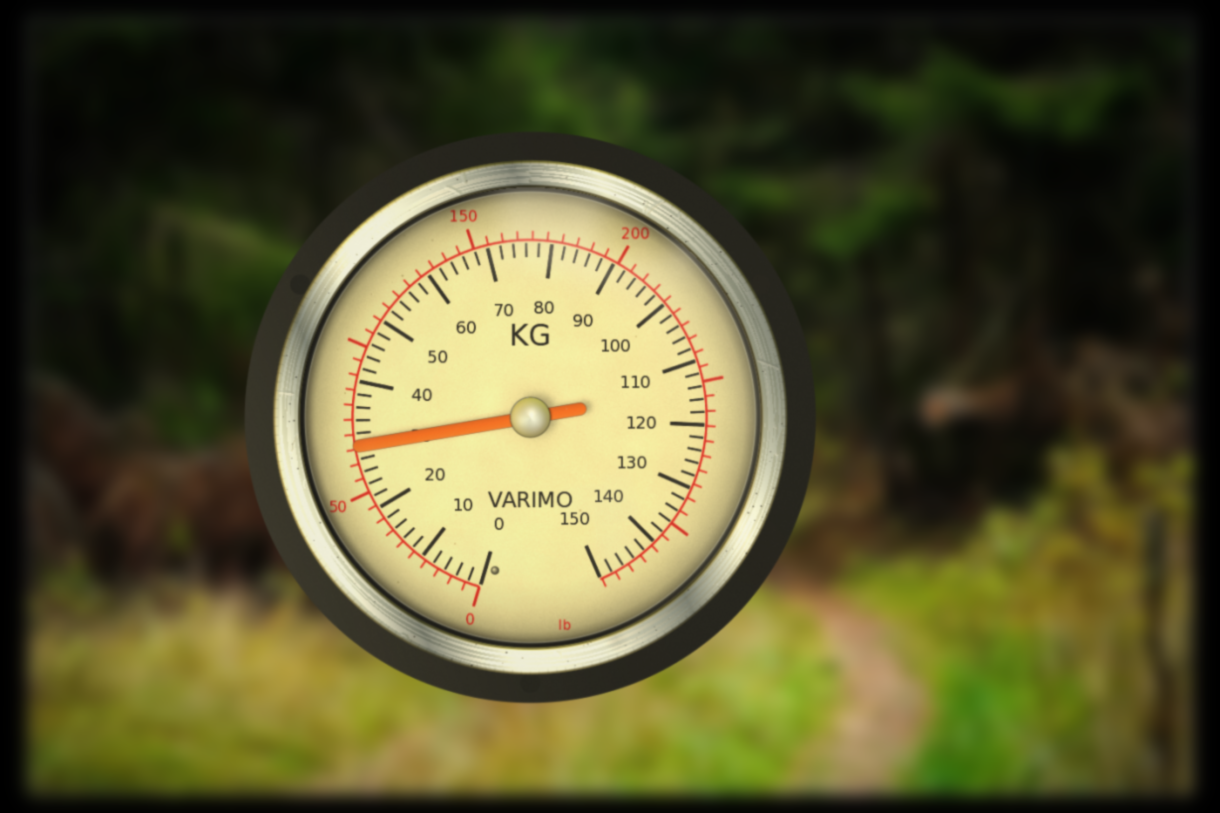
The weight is 30kg
